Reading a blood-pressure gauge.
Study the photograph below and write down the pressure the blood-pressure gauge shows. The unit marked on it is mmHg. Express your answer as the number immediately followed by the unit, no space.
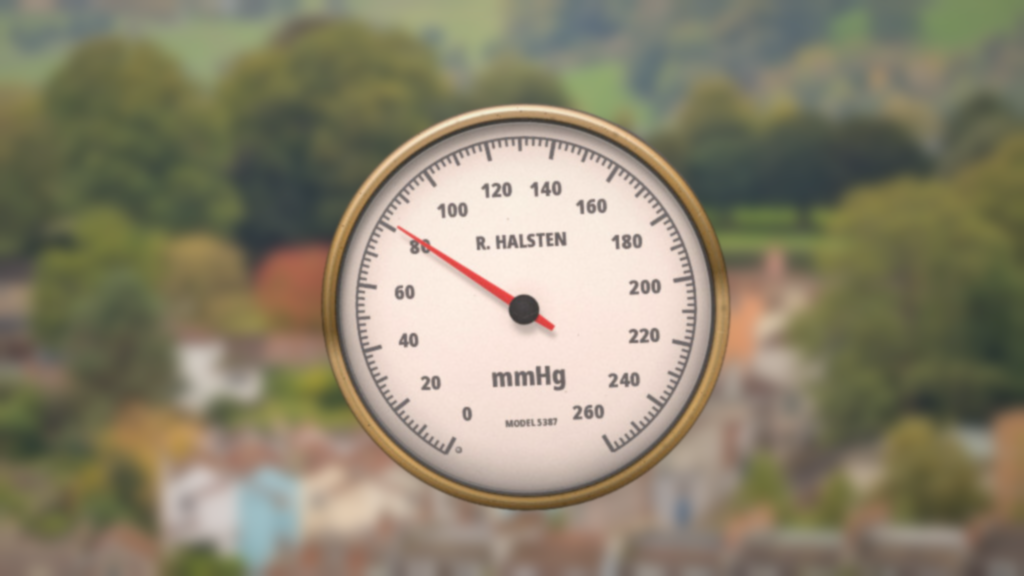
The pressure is 82mmHg
